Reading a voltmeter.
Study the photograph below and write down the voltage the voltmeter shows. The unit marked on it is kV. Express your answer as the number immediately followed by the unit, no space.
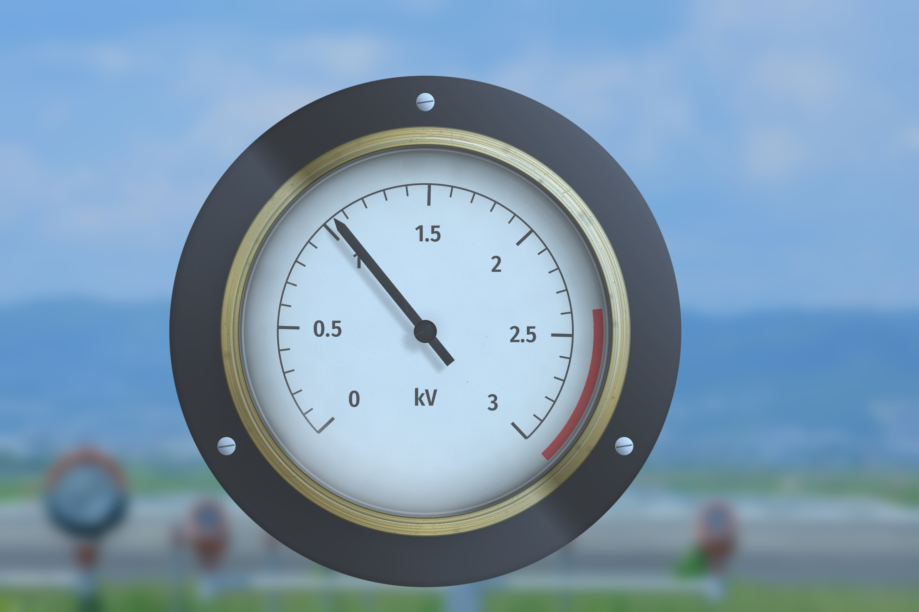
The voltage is 1.05kV
